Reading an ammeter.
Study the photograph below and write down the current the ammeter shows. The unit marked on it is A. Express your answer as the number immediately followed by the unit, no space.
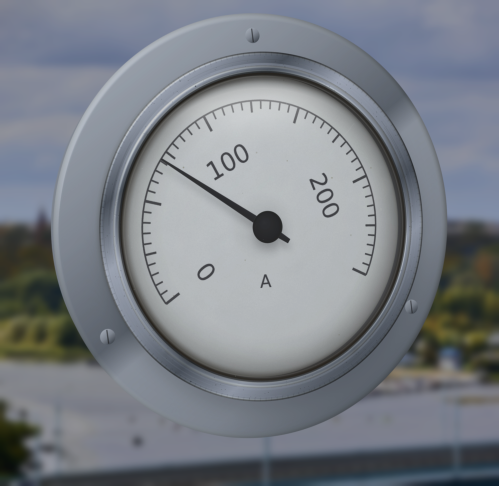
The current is 70A
